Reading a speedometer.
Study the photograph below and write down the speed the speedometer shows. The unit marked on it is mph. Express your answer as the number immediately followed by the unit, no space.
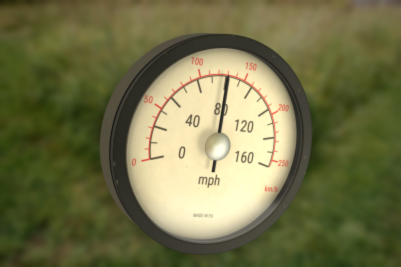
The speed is 80mph
